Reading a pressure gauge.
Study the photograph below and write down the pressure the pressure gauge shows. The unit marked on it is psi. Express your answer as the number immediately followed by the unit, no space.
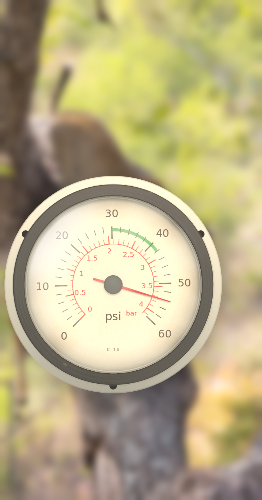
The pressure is 54psi
